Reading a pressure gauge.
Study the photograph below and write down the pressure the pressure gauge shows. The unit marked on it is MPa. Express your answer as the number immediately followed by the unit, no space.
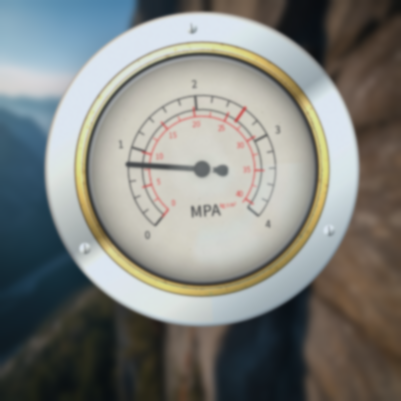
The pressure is 0.8MPa
